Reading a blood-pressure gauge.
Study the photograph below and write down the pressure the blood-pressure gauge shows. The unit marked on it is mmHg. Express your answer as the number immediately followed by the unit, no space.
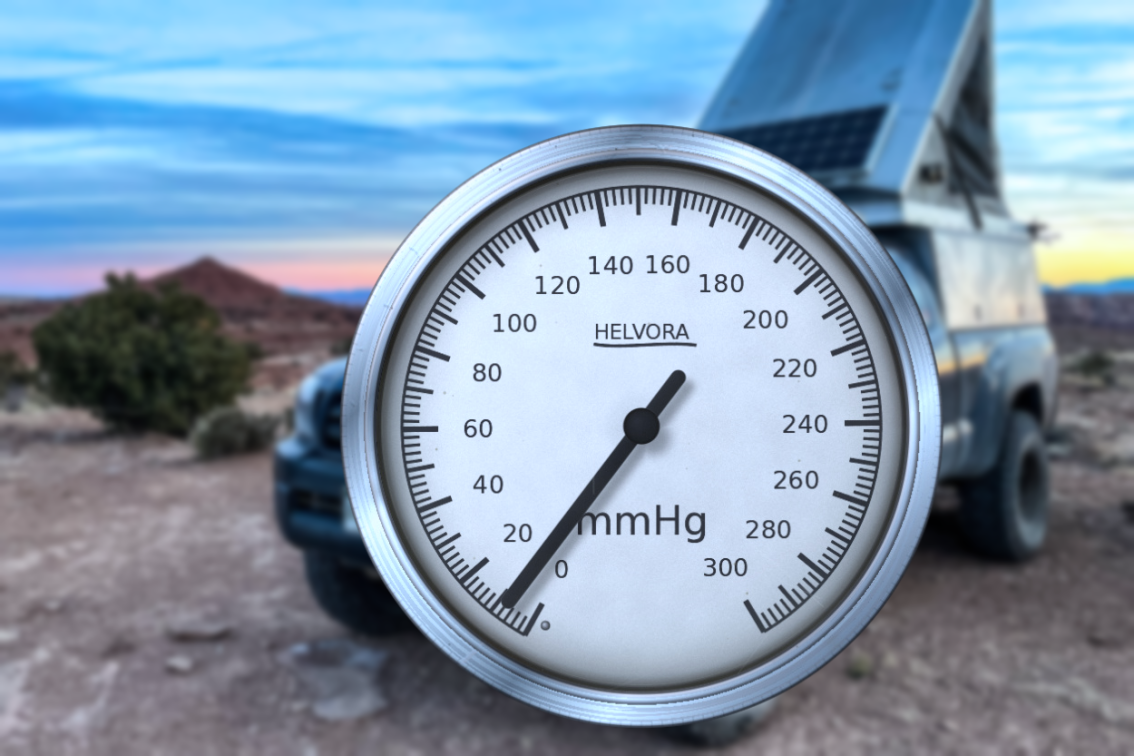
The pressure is 8mmHg
